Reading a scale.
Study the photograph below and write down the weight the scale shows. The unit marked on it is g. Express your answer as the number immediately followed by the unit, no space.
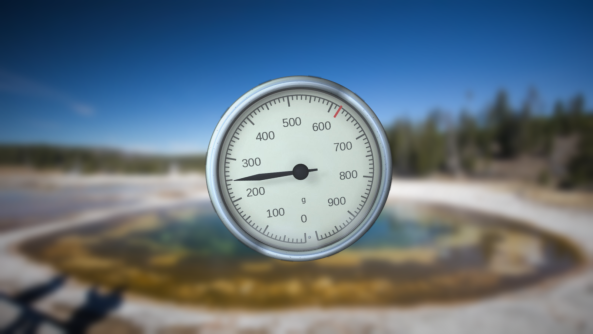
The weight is 250g
